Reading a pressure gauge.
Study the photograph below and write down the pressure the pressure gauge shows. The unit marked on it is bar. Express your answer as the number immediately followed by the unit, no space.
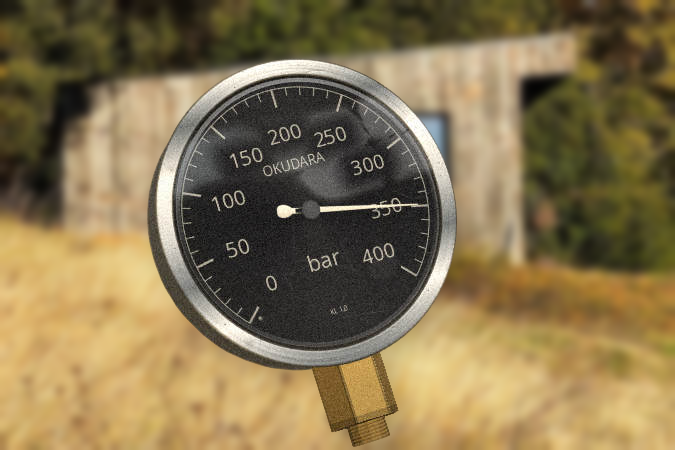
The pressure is 350bar
